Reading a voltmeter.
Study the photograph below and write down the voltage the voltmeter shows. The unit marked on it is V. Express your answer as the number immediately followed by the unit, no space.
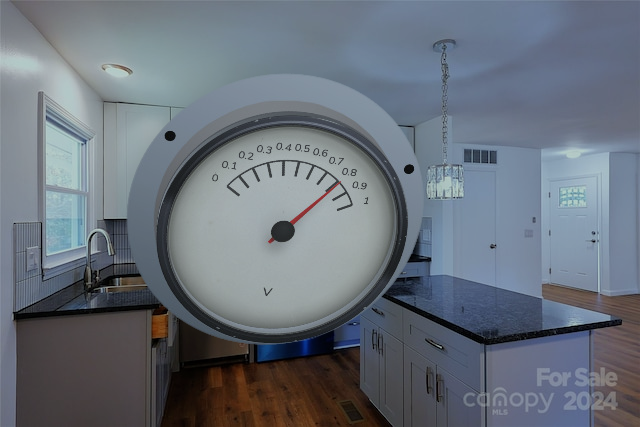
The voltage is 0.8V
